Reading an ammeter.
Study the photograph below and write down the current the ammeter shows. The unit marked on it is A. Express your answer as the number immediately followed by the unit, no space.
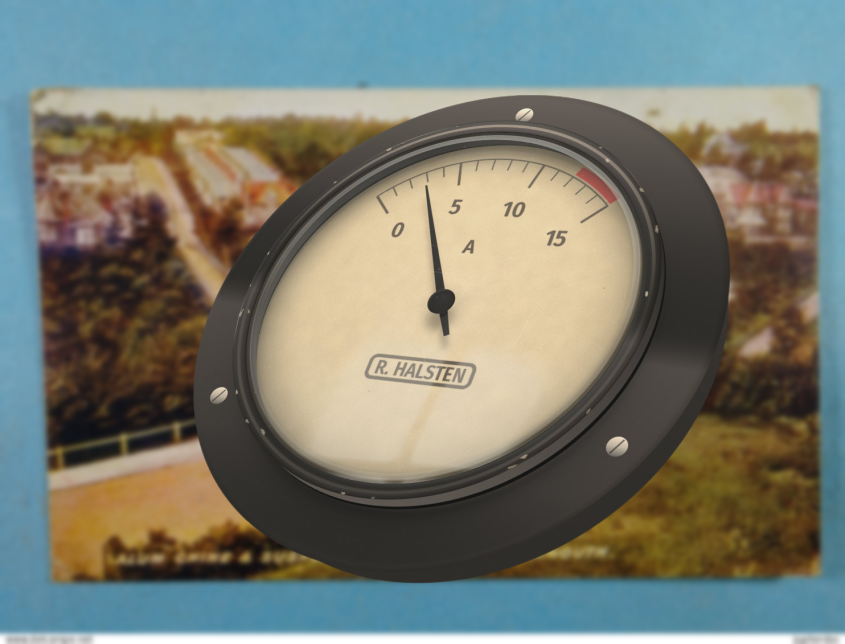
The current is 3A
